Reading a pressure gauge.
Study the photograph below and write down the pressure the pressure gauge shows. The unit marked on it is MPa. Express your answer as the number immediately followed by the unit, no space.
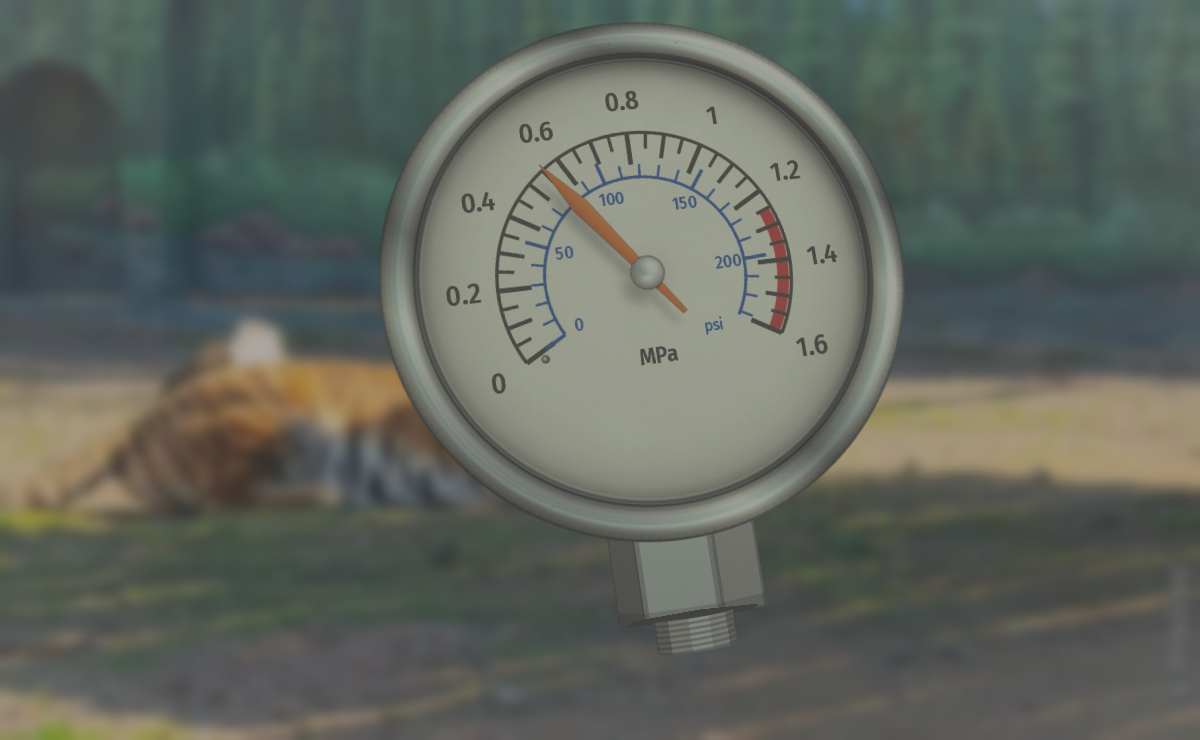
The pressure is 0.55MPa
